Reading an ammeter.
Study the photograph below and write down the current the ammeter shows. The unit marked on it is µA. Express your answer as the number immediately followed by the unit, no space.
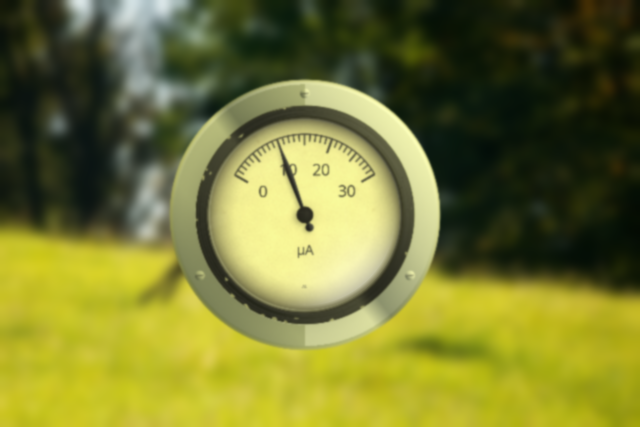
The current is 10µA
